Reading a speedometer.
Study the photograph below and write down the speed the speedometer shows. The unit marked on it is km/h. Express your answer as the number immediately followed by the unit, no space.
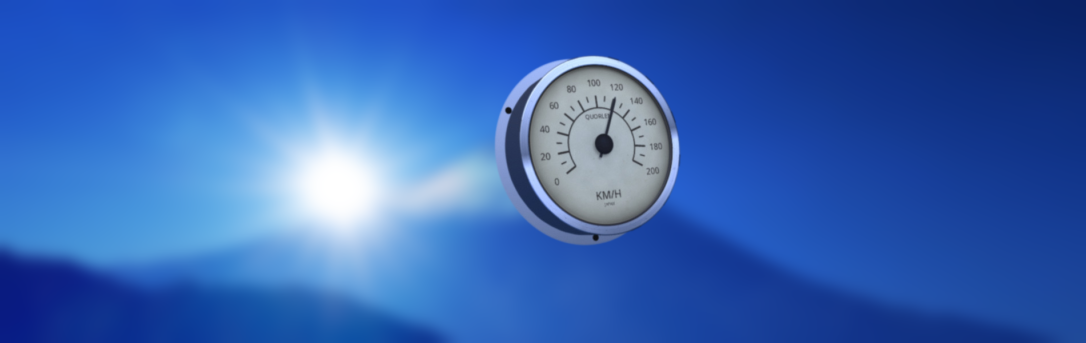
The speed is 120km/h
